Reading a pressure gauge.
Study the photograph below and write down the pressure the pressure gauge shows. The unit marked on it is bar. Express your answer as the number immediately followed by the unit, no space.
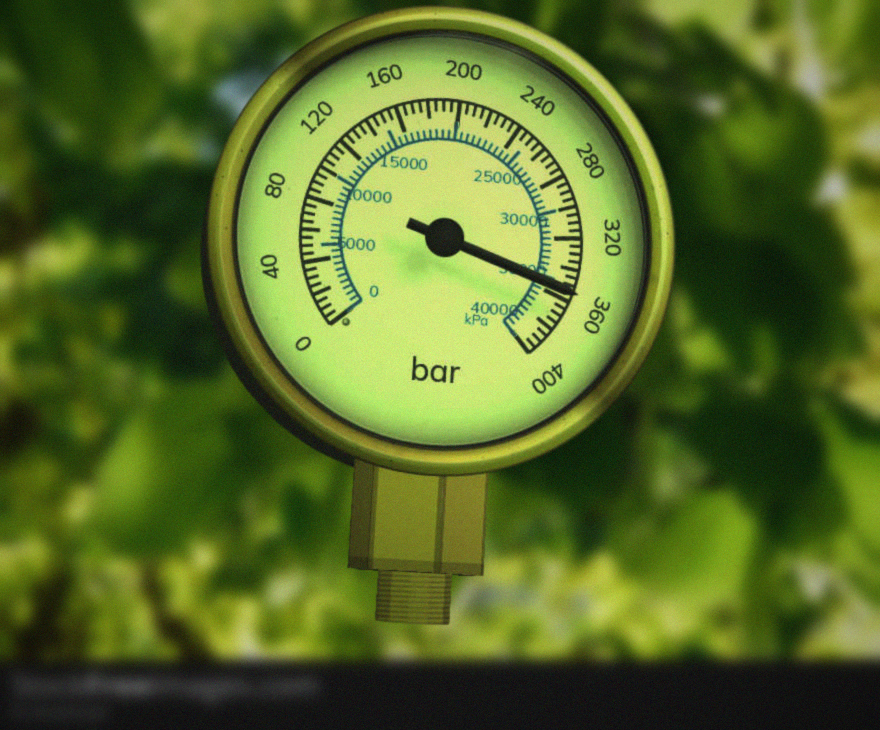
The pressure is 355bar
